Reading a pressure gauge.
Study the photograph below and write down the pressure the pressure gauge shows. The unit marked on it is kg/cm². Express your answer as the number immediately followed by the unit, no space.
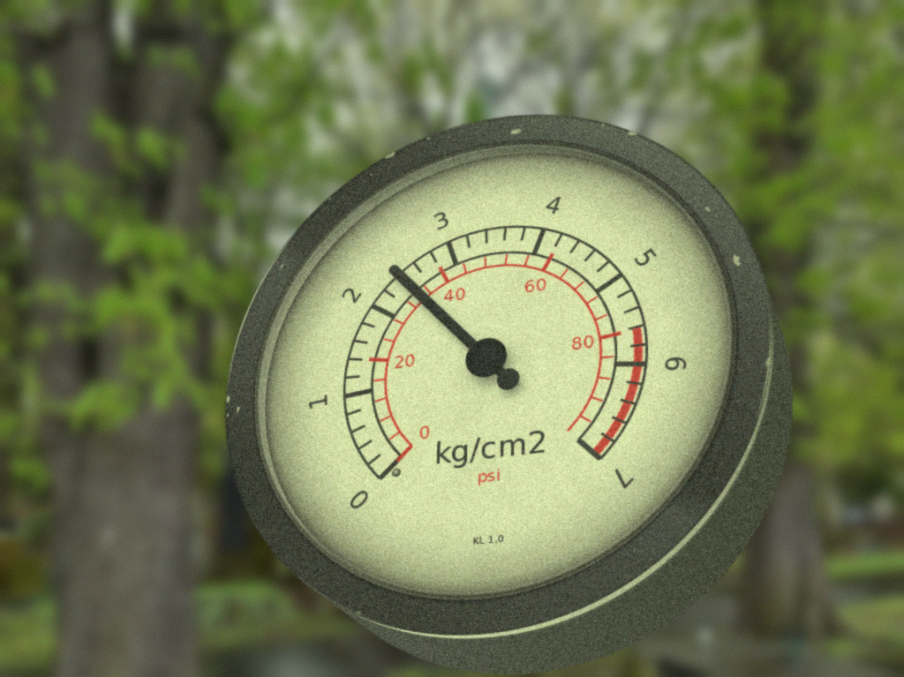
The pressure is 2.4kg/cm²
